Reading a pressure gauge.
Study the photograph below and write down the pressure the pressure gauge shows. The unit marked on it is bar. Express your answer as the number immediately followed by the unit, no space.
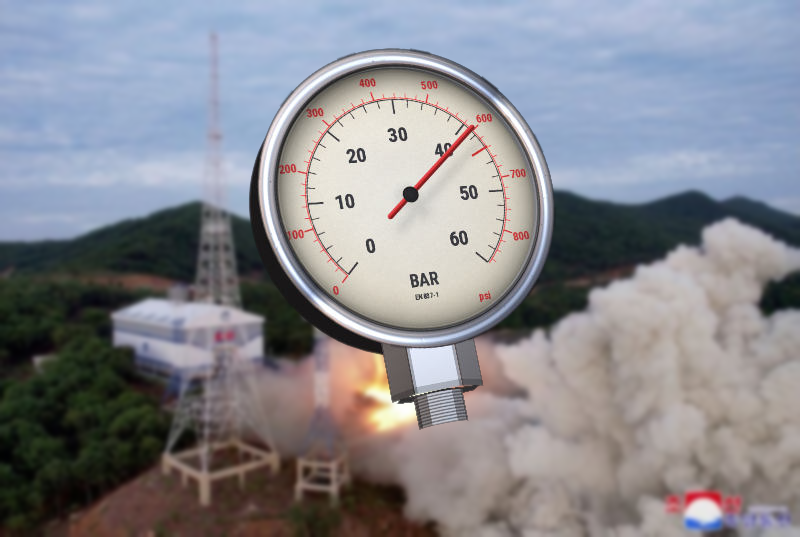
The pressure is 41bar
